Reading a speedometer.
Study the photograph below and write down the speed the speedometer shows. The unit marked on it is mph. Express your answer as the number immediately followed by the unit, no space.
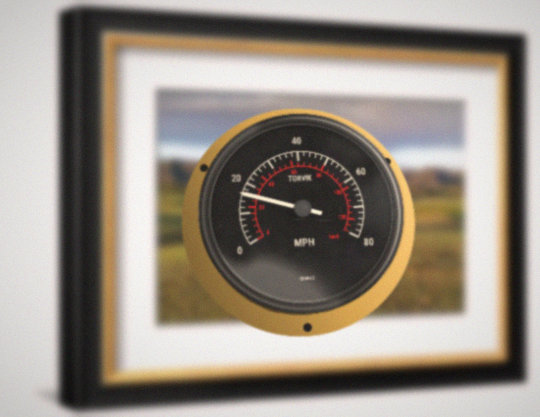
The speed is 16mph
